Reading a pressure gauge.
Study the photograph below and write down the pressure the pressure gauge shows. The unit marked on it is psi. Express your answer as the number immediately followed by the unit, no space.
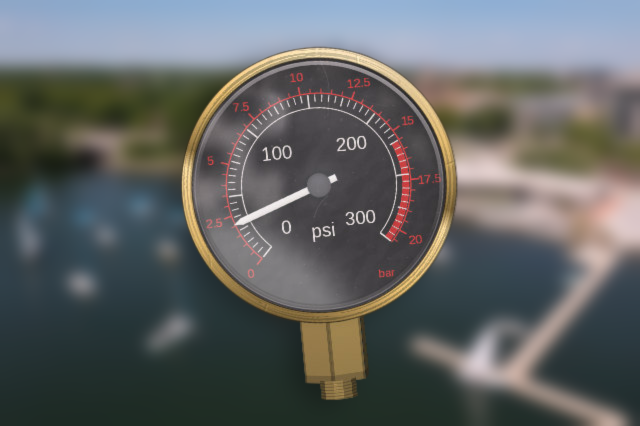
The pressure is 30psi
